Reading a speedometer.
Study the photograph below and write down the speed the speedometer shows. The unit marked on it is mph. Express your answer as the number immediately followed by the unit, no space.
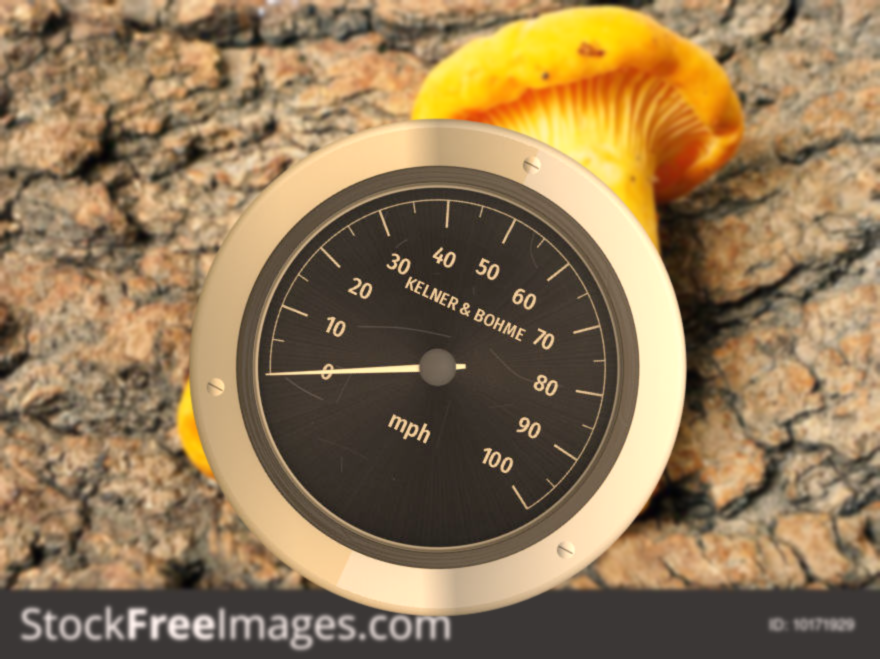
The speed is 0mph
